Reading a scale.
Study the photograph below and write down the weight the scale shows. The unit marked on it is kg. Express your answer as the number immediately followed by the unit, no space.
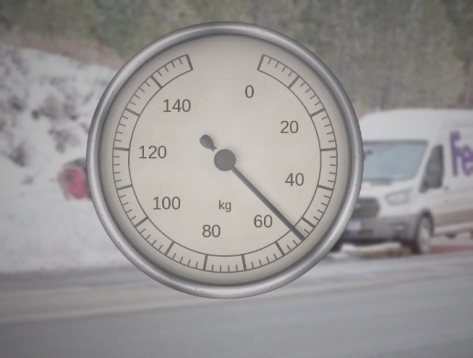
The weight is 54kg
